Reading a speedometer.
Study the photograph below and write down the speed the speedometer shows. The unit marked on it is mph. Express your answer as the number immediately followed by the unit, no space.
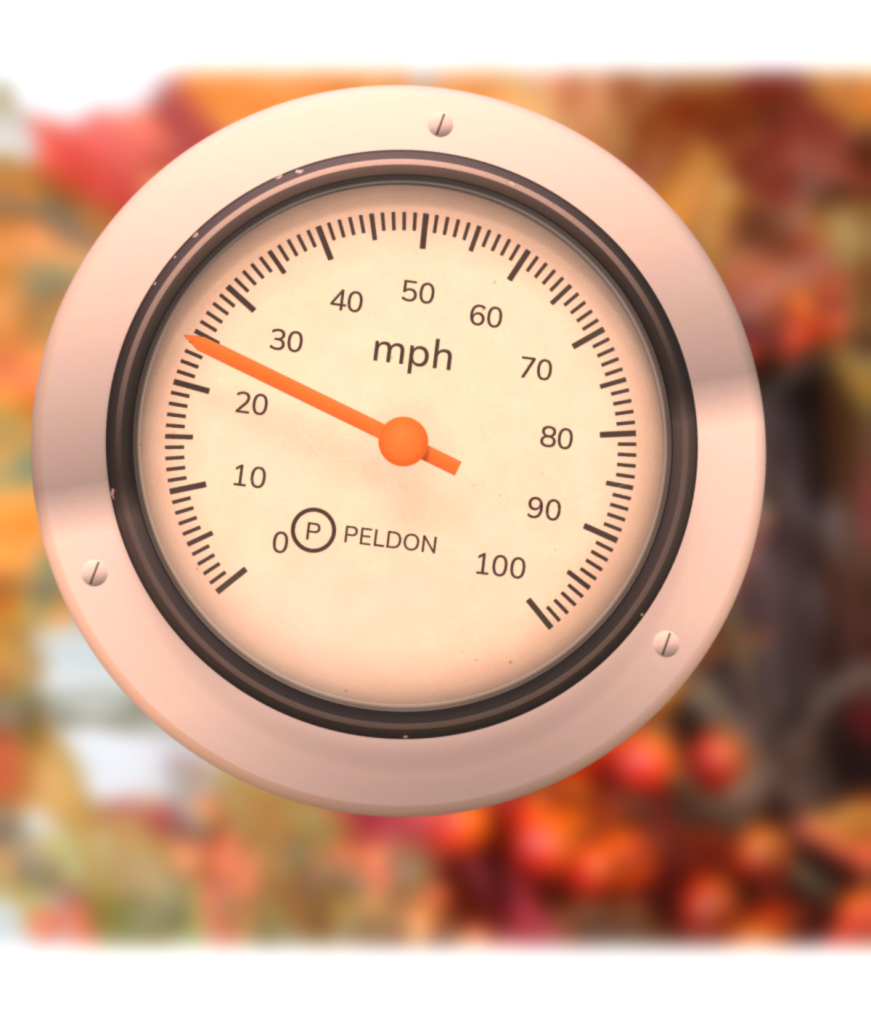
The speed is 24mph
